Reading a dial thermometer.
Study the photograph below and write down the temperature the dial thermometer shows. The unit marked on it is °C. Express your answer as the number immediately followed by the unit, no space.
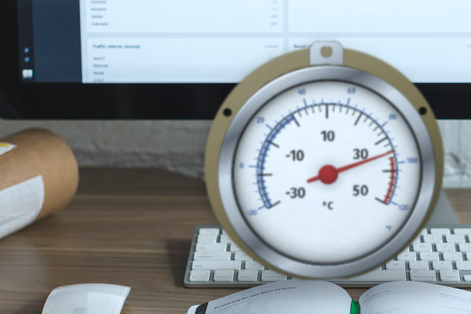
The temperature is 34°C
